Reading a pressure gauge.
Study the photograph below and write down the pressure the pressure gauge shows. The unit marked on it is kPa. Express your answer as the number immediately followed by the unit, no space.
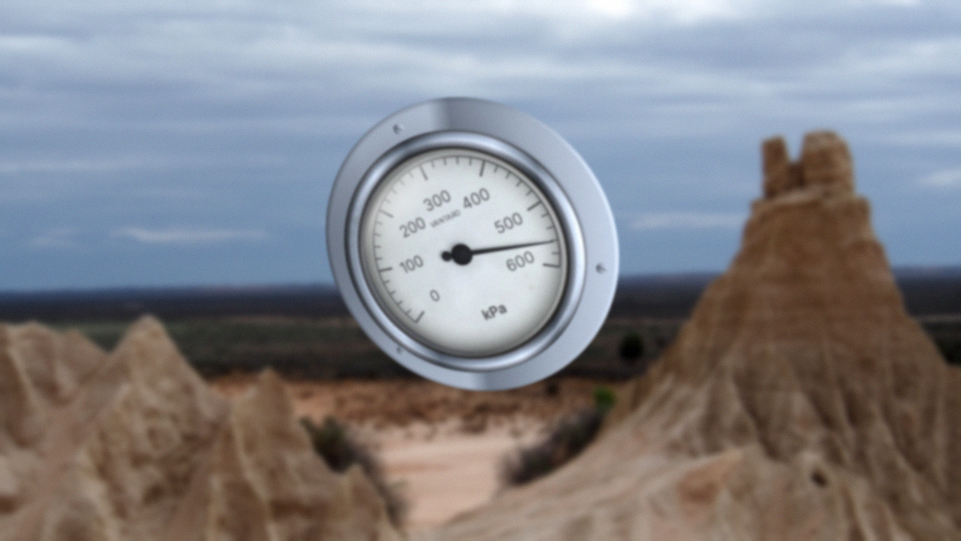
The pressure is 560kPa
